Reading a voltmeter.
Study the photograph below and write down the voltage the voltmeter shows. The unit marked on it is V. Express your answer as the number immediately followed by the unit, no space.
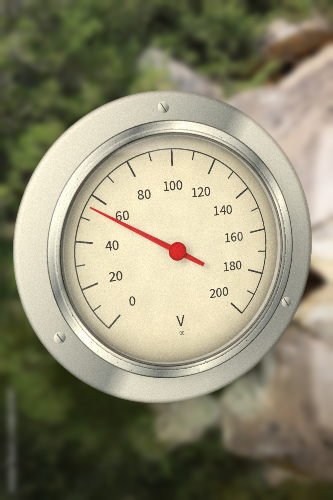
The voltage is 55V
